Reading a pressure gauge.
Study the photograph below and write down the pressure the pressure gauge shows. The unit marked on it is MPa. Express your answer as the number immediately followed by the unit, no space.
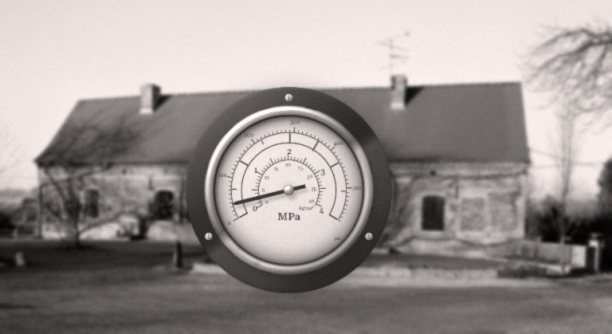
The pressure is 0.25MPa
